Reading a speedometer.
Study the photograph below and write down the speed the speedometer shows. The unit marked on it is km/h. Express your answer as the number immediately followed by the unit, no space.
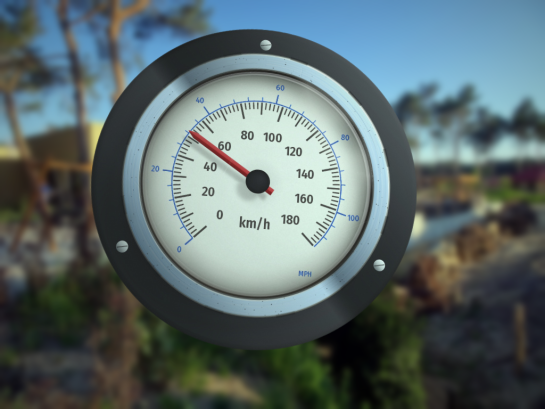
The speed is 52km/h
